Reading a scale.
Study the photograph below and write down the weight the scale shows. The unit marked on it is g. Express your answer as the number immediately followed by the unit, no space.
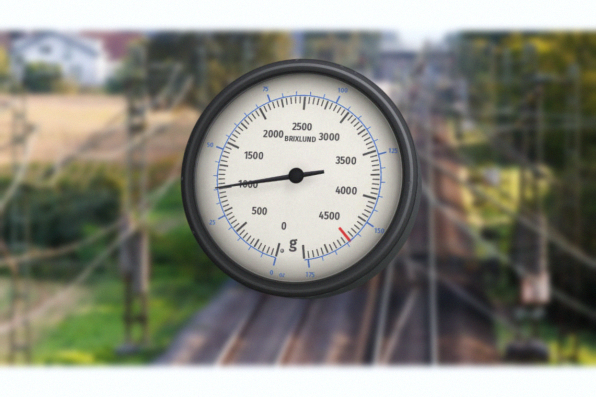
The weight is 1000g
